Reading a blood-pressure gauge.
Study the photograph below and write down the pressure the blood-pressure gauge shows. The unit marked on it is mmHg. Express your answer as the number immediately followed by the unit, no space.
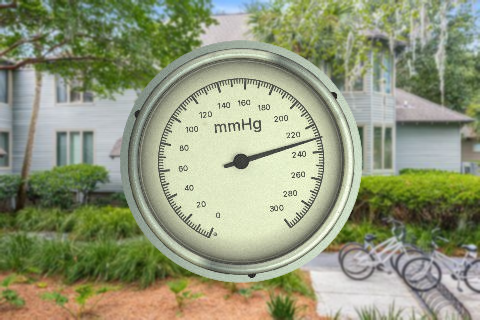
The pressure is 230mmHg
